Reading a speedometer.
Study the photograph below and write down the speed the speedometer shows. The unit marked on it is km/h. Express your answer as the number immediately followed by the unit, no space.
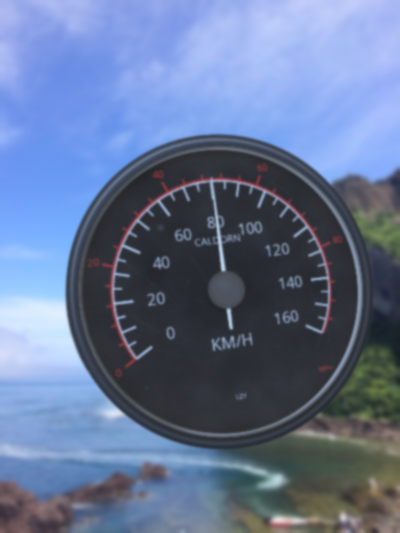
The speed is 80km/h
